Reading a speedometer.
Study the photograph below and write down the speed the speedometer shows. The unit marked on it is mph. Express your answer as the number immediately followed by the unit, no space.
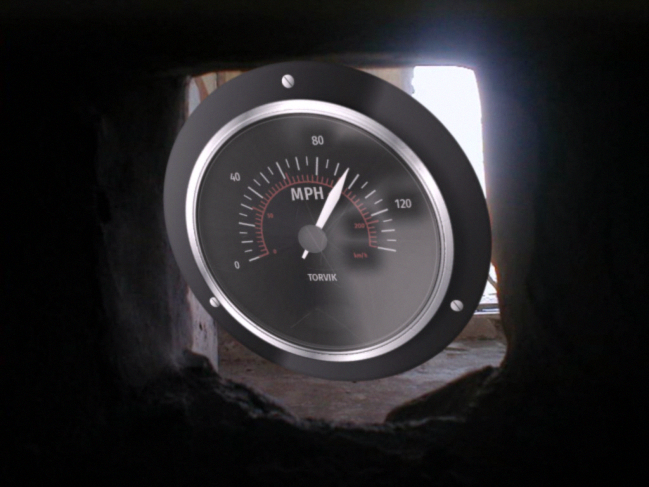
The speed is 95mph
